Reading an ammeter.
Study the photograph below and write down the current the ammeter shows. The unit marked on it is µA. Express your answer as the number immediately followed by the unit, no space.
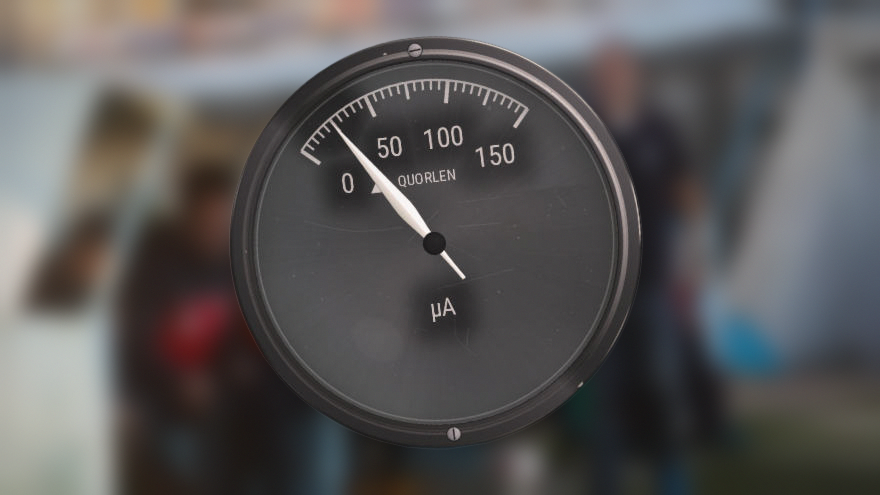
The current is 25µA
